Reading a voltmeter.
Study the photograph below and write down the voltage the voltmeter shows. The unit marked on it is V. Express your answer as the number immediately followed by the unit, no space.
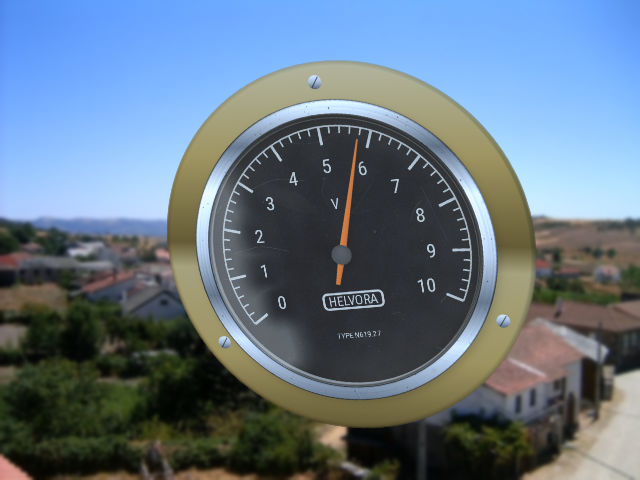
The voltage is 5.8V
